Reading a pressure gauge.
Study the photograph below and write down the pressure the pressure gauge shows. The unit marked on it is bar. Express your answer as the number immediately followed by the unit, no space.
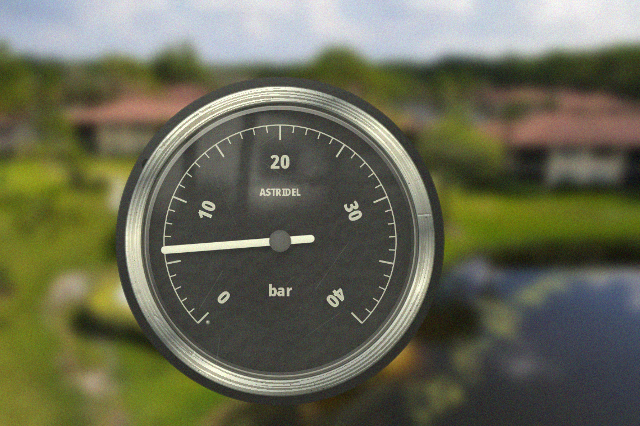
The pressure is 6bar
